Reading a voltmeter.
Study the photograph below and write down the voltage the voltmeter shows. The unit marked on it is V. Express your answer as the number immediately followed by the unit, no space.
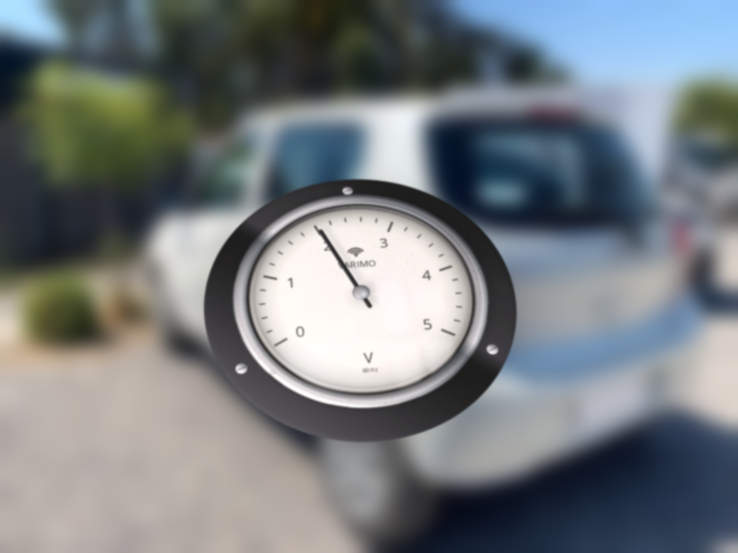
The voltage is 2V
